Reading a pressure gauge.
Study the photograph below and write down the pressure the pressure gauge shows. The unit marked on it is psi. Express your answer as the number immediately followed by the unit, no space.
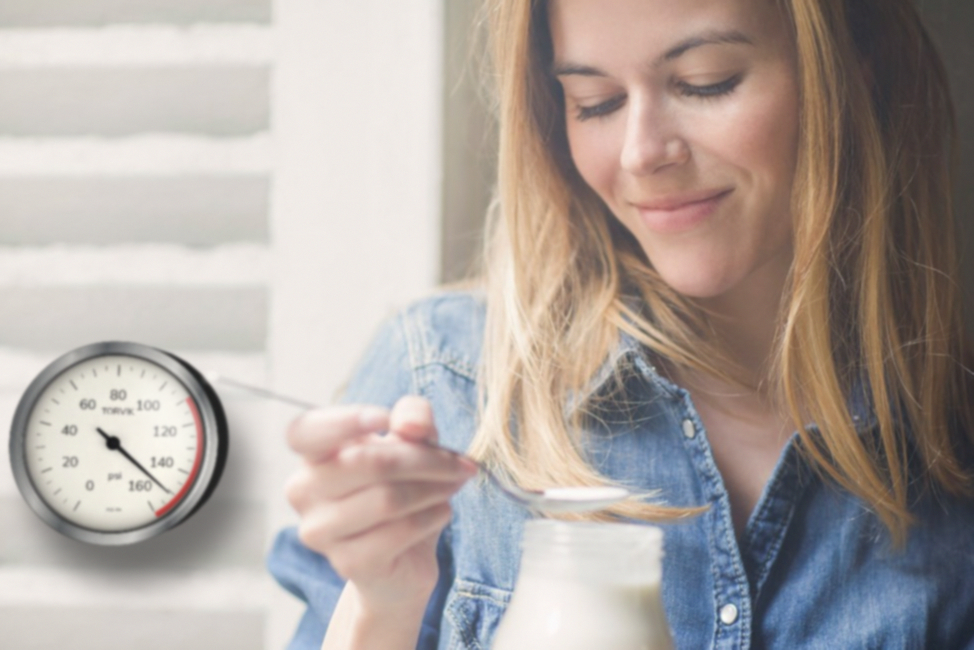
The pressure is 150psi
